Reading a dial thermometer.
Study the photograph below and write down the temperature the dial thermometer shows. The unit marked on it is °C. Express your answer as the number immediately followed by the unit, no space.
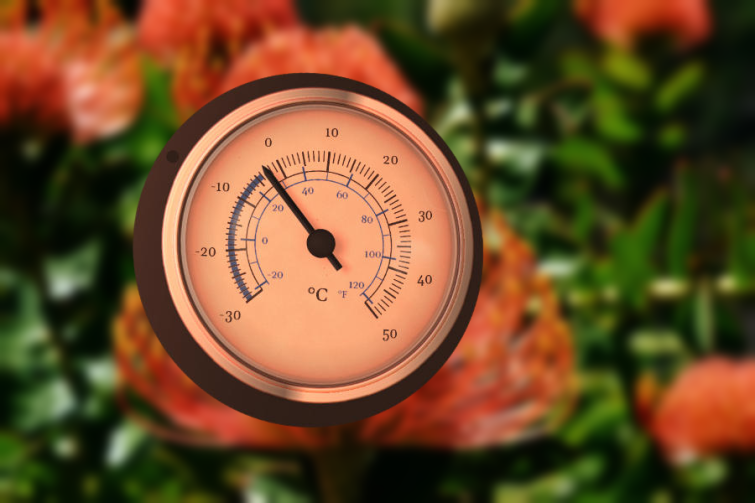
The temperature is -3°C
